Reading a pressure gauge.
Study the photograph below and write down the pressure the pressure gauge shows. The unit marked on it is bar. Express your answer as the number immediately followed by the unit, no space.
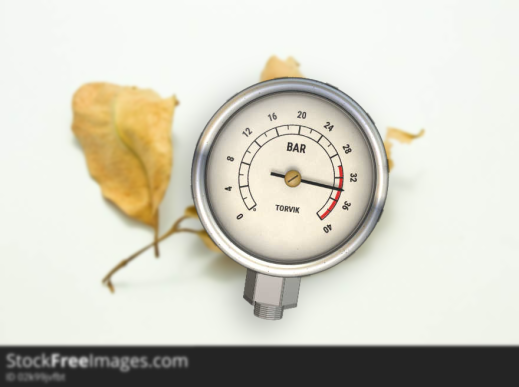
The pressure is 34bar
